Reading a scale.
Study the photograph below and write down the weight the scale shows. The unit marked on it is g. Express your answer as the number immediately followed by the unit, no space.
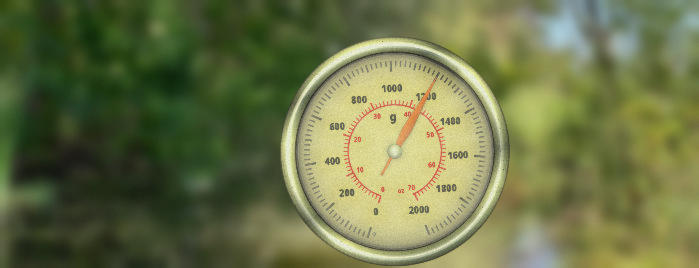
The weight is 1200g
